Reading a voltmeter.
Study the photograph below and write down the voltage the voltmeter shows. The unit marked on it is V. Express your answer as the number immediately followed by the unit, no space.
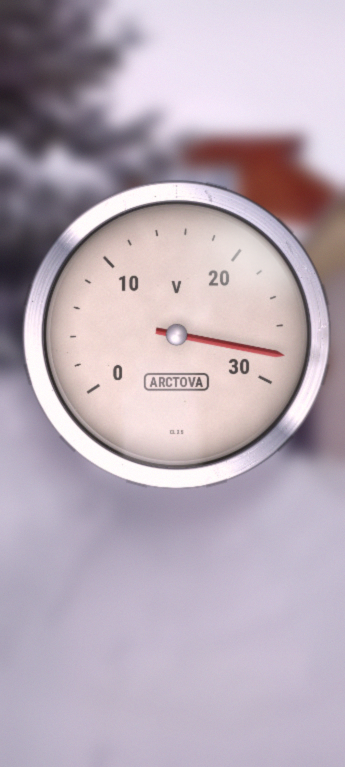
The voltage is 28V
